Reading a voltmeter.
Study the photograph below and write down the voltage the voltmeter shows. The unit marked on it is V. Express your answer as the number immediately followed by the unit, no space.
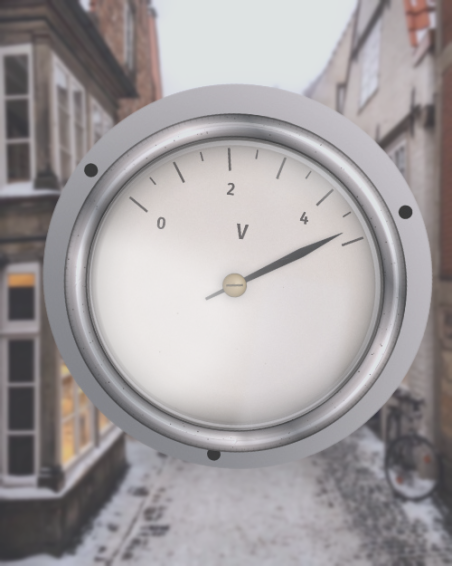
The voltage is 4.75V
